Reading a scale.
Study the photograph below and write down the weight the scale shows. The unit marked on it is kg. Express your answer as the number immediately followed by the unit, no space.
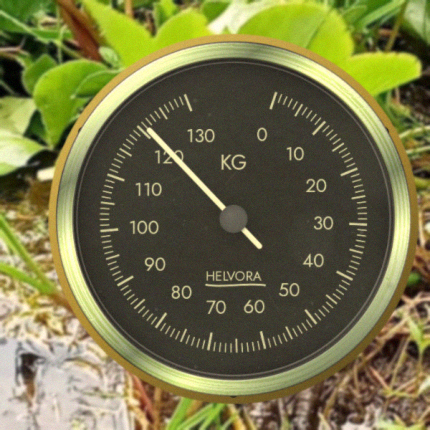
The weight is 121kg
